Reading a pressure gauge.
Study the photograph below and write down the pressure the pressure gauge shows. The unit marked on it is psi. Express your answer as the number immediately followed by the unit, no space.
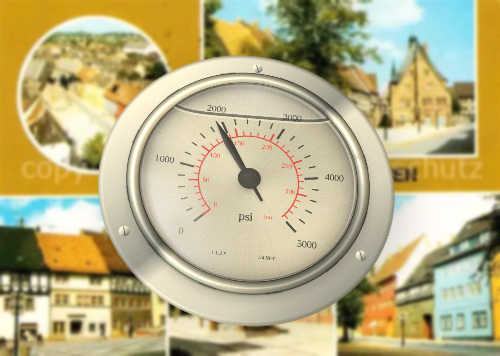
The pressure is 1900psi
